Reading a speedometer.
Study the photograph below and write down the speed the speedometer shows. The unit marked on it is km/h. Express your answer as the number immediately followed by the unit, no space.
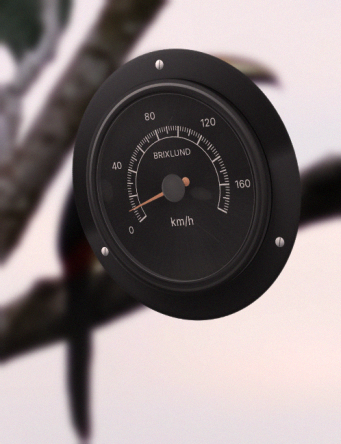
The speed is 10km/h
